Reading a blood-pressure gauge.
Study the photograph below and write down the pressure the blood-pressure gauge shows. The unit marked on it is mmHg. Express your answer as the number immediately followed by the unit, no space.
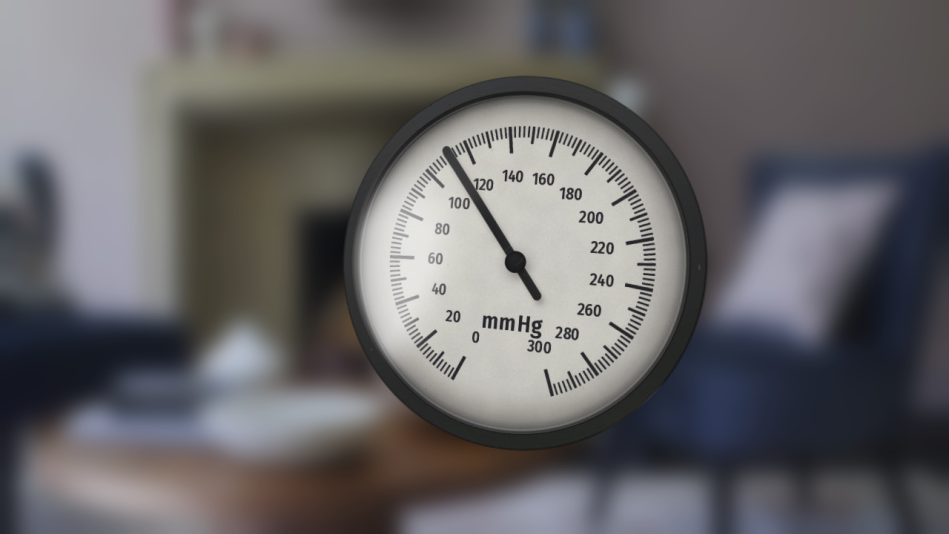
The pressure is 112mmHg
